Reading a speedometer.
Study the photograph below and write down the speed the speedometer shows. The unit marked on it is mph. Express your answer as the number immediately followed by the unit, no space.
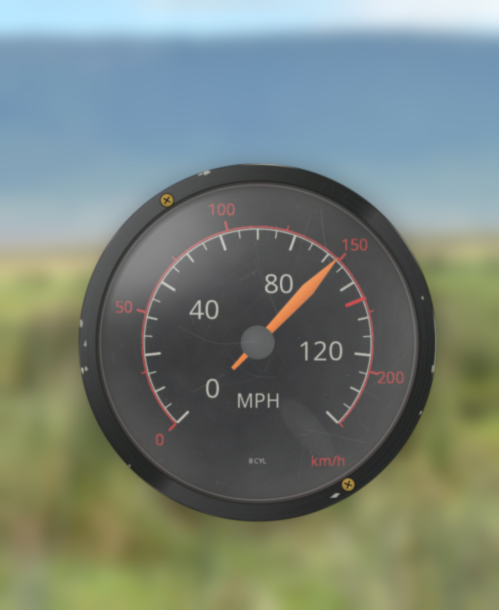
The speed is 92.5mph
